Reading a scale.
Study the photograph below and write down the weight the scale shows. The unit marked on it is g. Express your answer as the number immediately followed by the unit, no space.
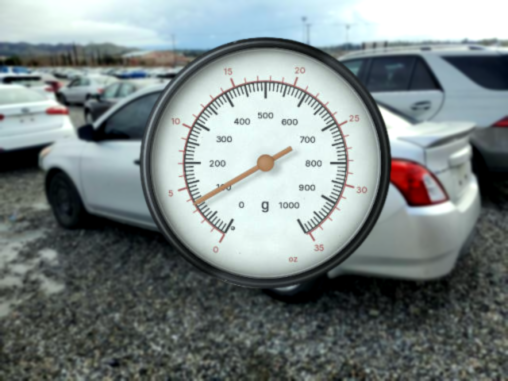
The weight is 100g
